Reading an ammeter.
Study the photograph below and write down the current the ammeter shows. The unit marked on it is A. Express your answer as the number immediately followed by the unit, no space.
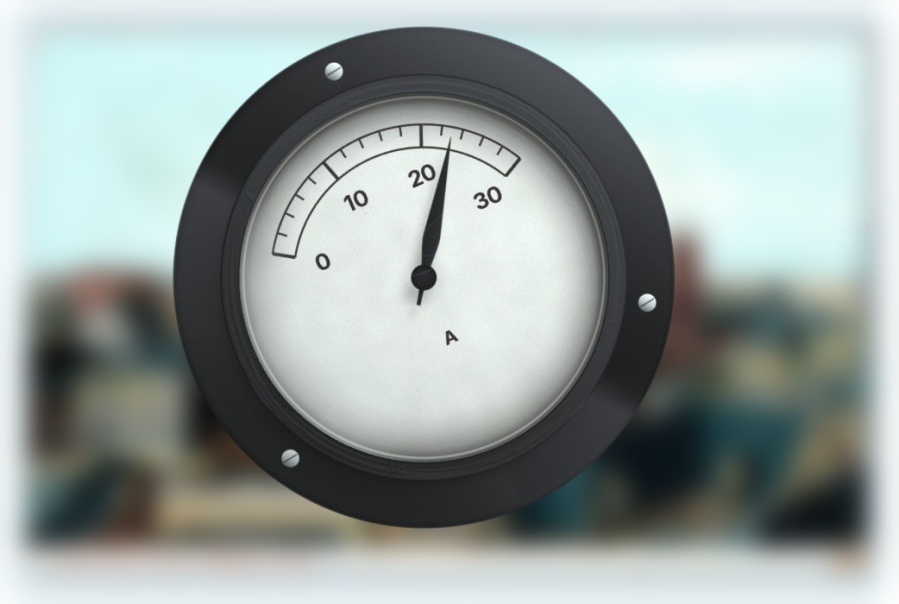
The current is 23A
